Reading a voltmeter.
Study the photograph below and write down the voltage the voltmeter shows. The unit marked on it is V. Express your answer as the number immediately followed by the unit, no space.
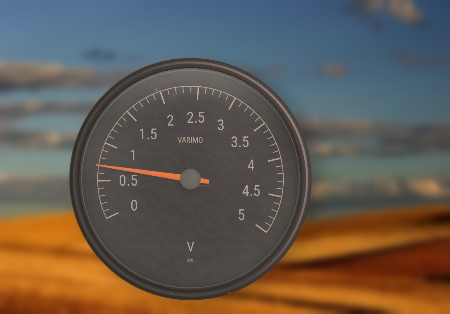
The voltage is 0.7V
